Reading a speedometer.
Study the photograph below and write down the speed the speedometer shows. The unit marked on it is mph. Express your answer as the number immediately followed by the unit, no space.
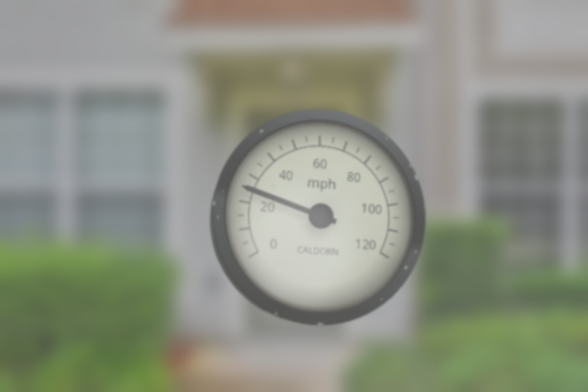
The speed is 25mph
